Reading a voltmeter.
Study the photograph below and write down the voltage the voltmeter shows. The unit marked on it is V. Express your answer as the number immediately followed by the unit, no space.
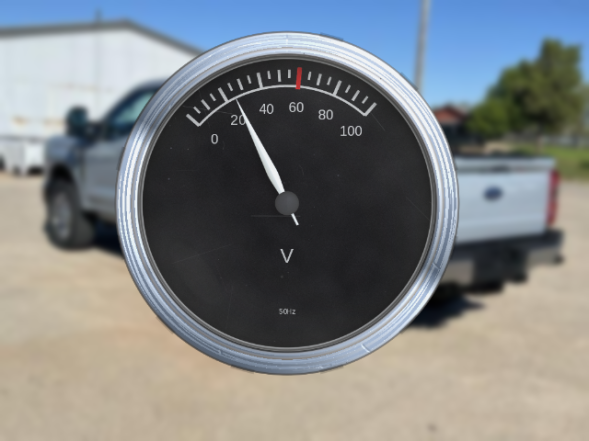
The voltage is 25V
